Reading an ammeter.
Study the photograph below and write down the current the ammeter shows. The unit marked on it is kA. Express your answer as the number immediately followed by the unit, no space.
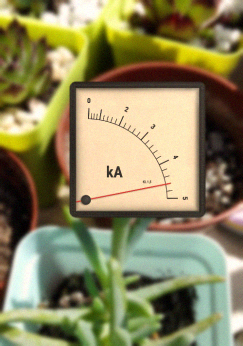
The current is 4.6kA
